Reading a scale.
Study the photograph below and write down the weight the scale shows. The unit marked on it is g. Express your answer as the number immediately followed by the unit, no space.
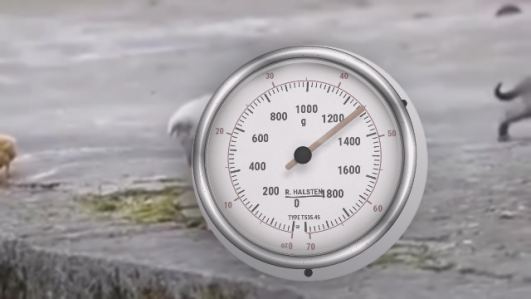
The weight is 1280g
